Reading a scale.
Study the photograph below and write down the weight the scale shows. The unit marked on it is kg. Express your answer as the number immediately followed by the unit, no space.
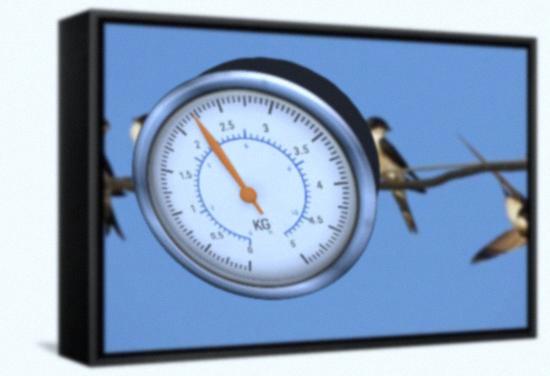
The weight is 2.25kg
